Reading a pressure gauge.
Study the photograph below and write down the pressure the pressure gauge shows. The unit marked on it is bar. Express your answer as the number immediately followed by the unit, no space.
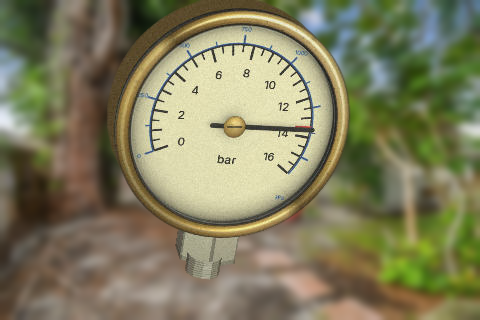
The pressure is 13.5bar
